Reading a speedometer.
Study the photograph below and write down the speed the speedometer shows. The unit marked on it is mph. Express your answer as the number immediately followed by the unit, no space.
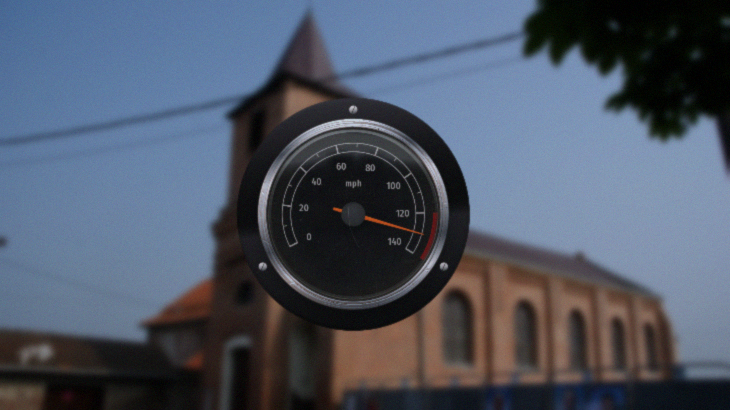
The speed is 130mph
